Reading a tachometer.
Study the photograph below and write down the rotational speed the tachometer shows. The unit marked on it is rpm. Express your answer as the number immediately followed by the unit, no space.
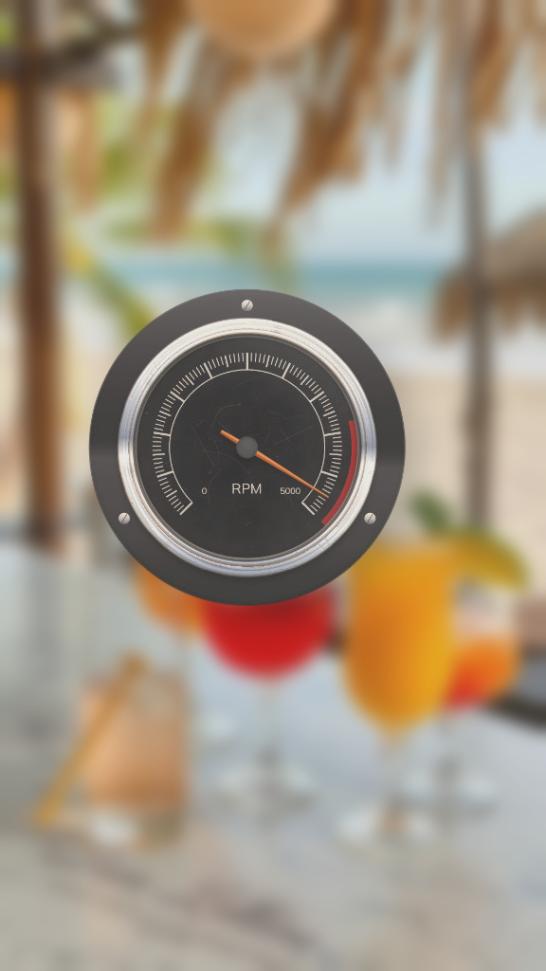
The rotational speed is 4750rpm
